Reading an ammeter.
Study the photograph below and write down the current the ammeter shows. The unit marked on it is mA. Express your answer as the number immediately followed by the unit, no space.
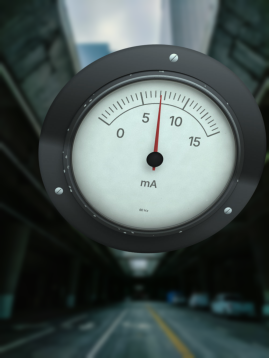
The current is 7mA
